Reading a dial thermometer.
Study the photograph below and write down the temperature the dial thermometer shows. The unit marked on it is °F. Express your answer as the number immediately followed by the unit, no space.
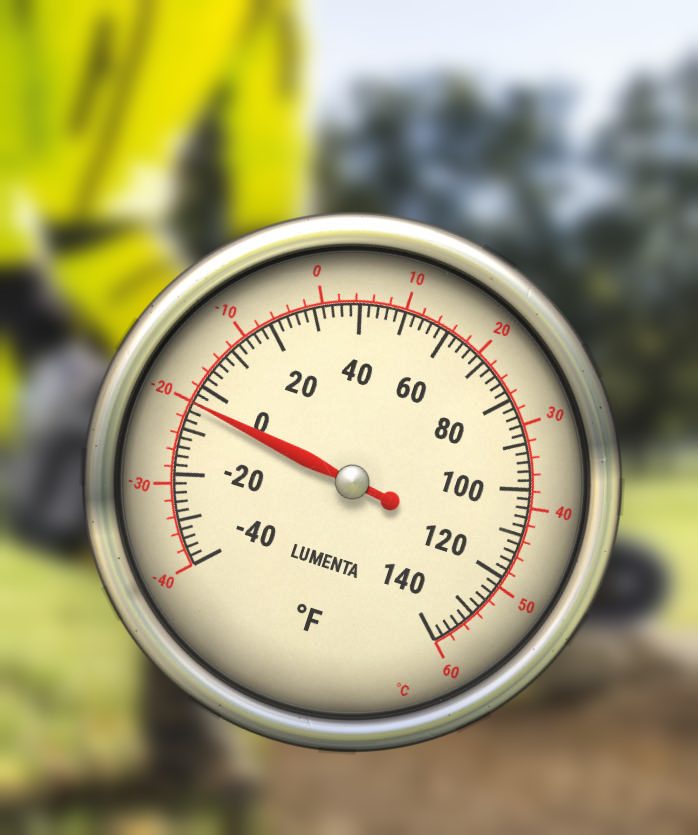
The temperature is -4°F
